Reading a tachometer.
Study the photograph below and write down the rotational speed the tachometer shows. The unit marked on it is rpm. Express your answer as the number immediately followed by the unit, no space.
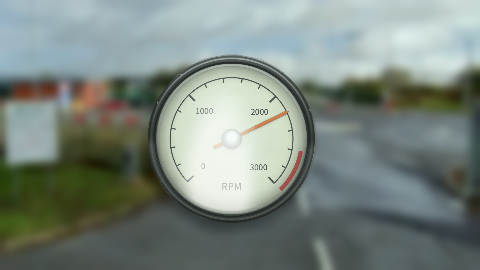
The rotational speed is 2200rpm
